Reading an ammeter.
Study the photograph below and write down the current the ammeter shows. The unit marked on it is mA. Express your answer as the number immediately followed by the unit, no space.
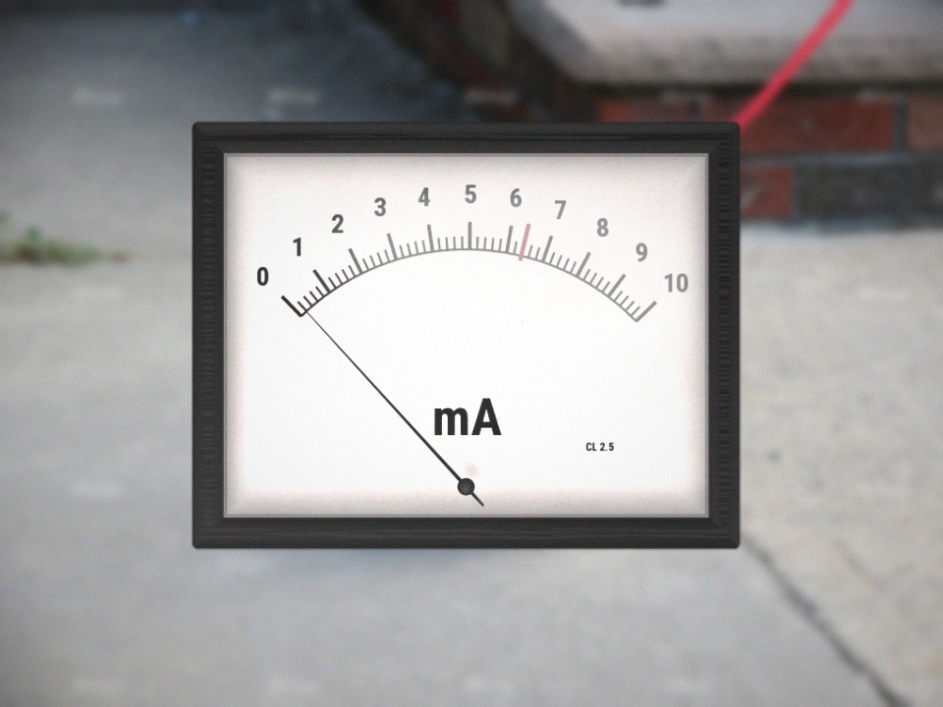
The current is 0.2mA
